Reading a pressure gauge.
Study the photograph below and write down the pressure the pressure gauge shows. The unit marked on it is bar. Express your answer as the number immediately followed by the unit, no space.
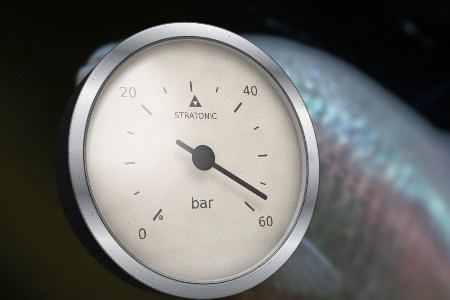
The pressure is 57.5bar
